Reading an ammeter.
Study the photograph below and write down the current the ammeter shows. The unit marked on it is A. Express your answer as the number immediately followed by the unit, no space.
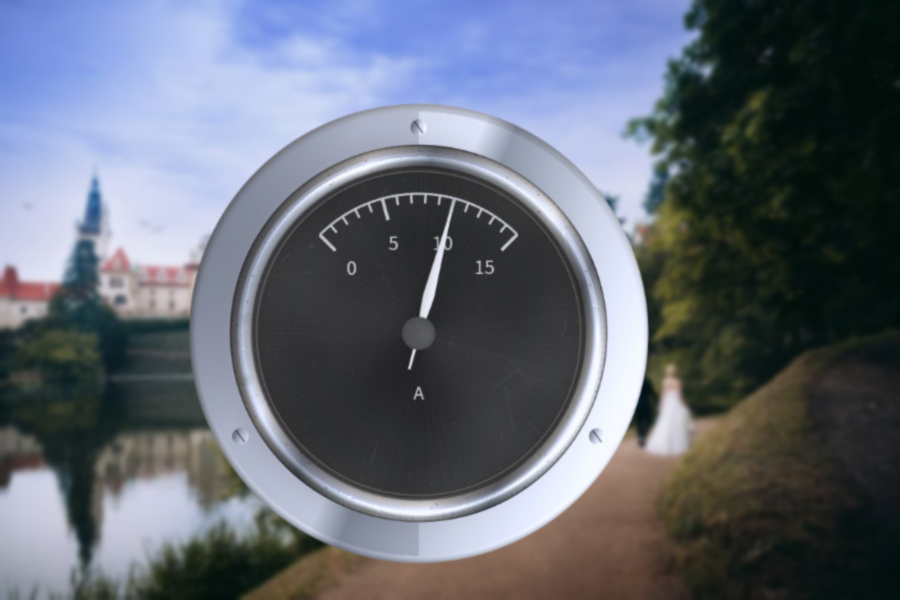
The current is 10A
